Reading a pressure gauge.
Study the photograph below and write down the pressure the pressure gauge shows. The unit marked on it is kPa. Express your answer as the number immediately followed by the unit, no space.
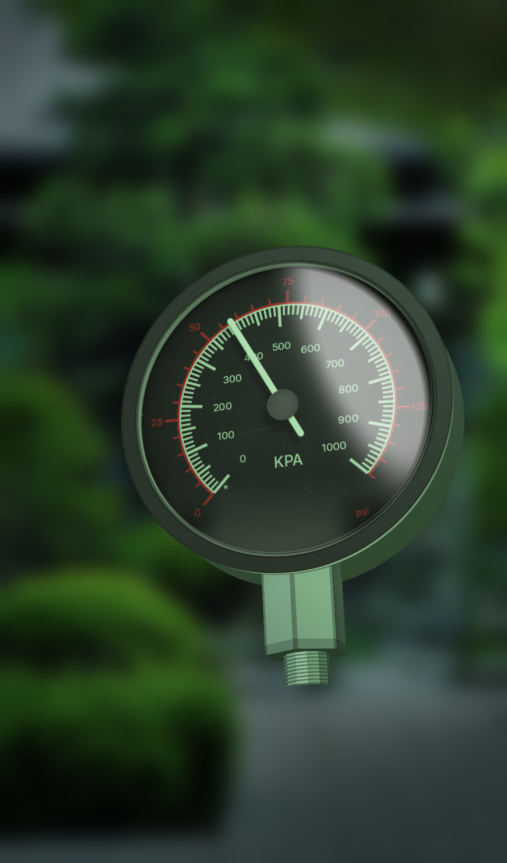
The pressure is 400kPa
